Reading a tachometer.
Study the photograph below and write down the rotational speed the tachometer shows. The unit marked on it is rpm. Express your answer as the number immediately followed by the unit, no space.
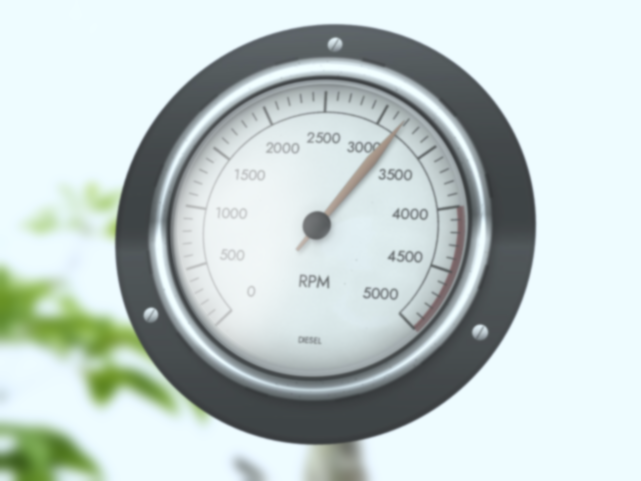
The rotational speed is 3200rpm
